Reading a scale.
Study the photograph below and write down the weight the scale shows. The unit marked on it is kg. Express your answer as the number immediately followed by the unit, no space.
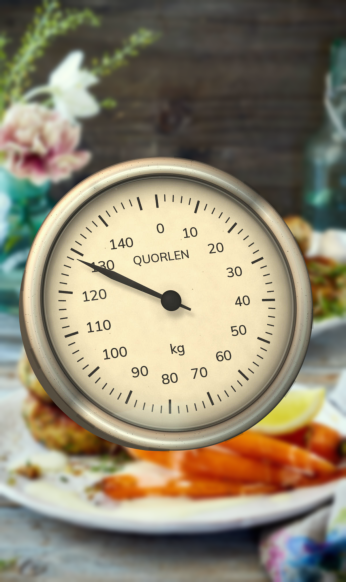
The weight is 128kg
